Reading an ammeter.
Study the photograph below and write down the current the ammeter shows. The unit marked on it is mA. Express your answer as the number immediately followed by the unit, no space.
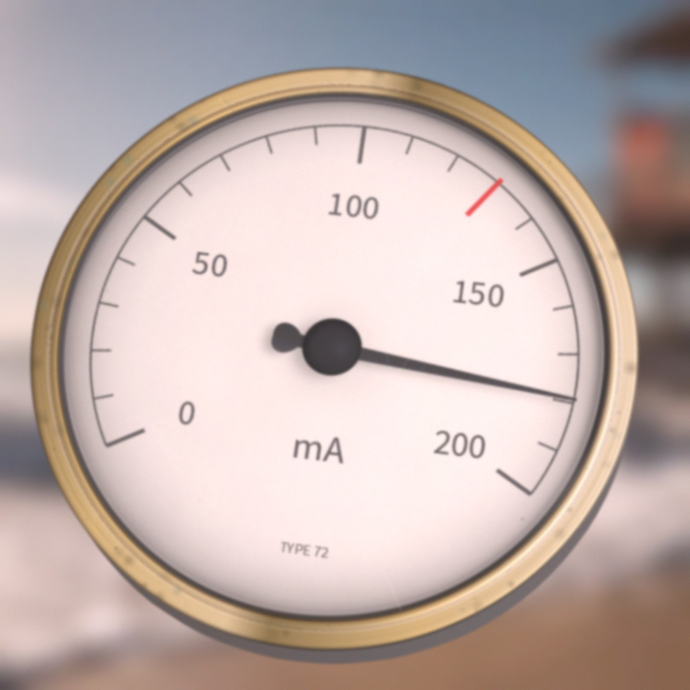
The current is 180mA
